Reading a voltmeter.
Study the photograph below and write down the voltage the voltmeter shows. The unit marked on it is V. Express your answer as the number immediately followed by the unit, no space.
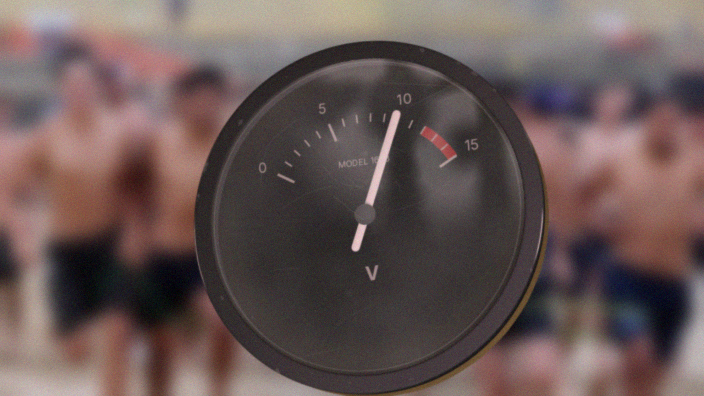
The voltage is 10V
